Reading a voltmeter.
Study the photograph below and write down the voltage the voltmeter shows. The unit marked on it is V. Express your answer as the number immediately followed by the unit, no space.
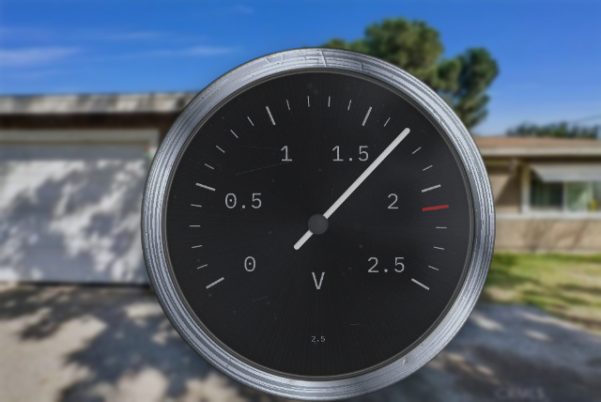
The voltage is 1.7V
